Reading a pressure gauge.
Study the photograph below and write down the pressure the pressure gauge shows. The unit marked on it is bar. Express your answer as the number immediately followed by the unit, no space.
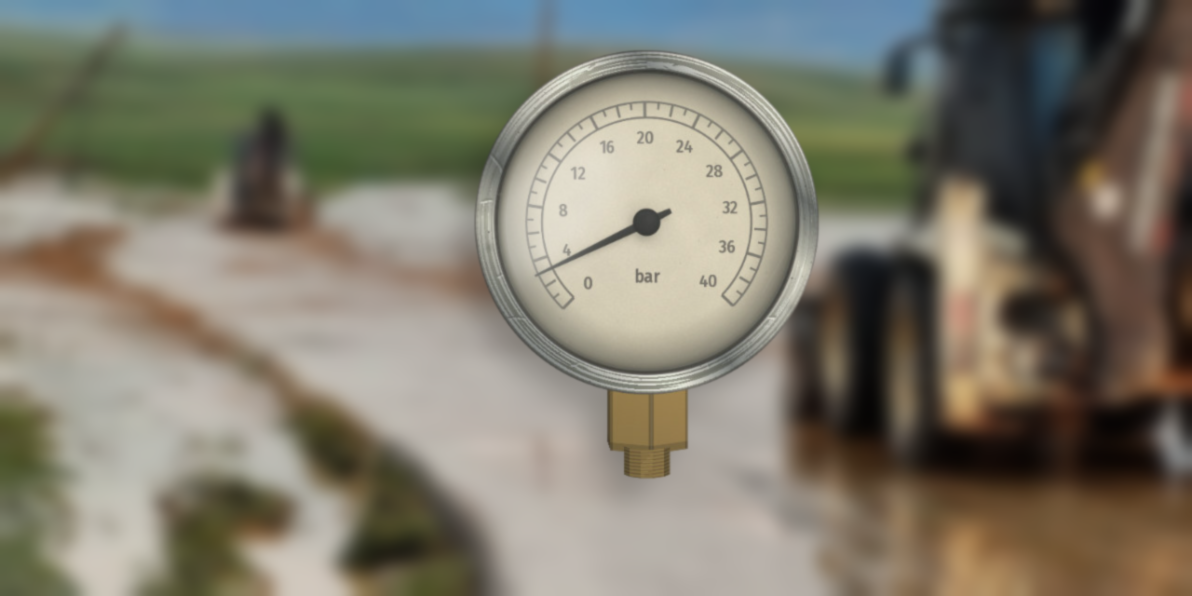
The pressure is 3bar
